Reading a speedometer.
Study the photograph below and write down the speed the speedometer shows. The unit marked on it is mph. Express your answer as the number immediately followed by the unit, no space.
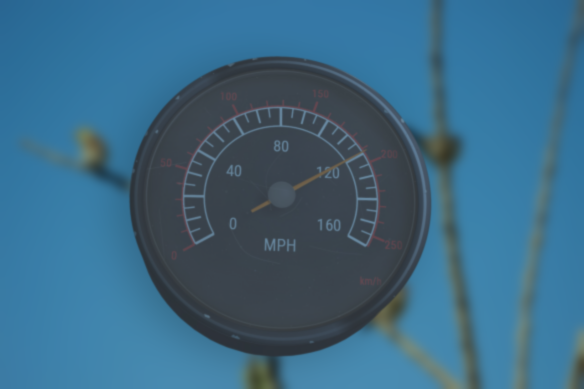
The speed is 120mph
